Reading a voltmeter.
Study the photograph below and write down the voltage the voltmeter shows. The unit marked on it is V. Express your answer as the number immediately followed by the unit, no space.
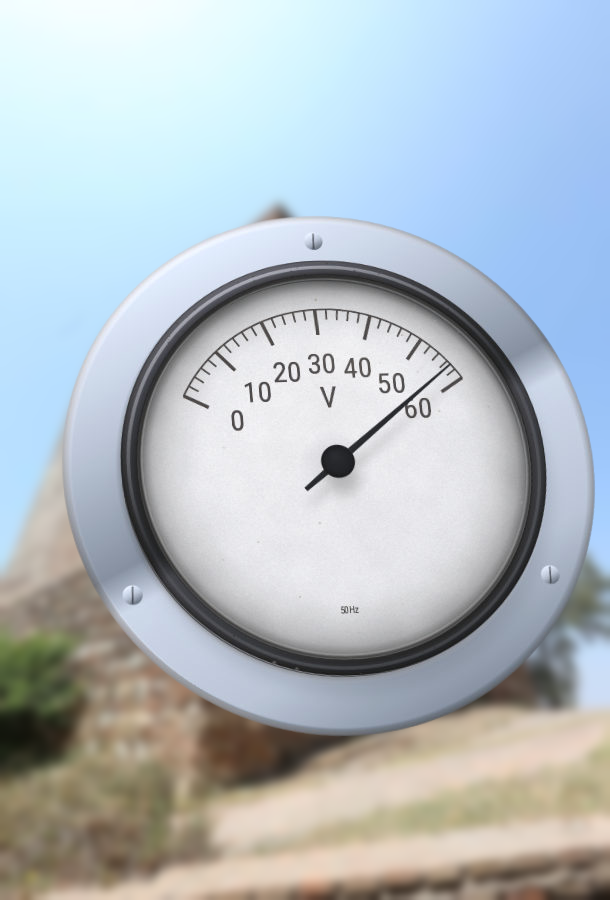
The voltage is 57V
